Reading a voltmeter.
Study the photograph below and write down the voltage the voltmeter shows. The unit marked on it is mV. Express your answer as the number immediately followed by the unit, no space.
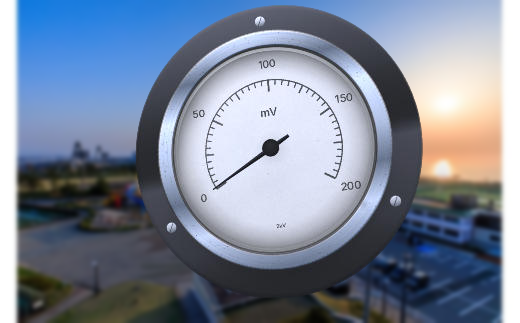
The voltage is 0mV
